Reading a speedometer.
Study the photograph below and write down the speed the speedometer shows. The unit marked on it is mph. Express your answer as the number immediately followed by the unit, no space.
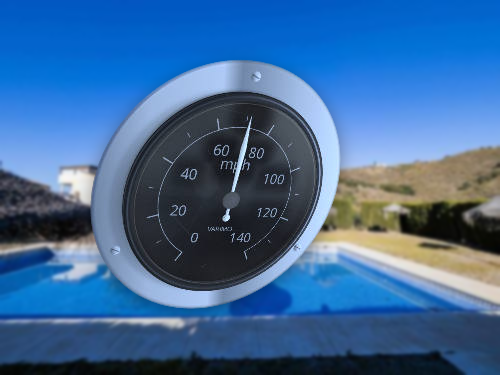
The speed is 70mph
